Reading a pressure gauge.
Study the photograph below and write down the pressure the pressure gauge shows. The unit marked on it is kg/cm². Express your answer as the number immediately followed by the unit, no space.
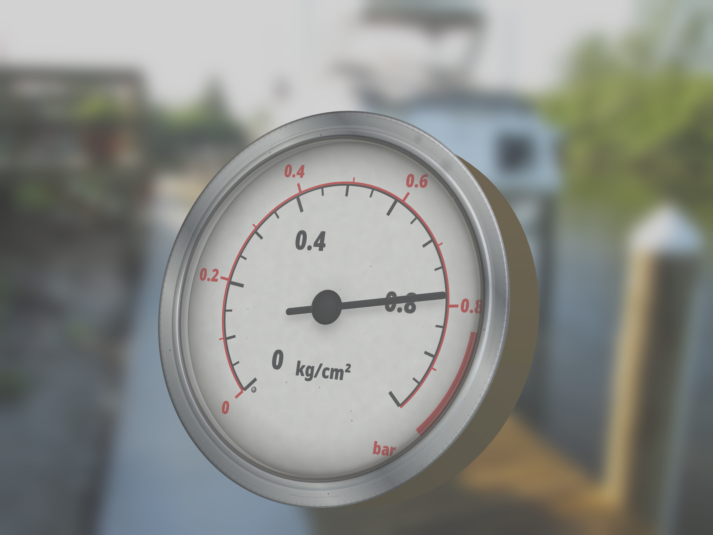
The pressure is 0.8kg/cm²
